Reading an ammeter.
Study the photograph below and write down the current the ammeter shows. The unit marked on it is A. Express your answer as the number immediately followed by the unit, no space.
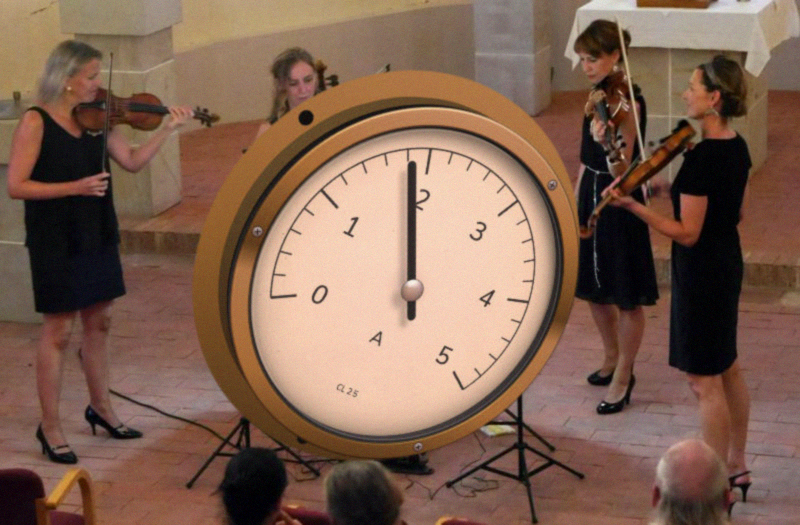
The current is 1.8A
